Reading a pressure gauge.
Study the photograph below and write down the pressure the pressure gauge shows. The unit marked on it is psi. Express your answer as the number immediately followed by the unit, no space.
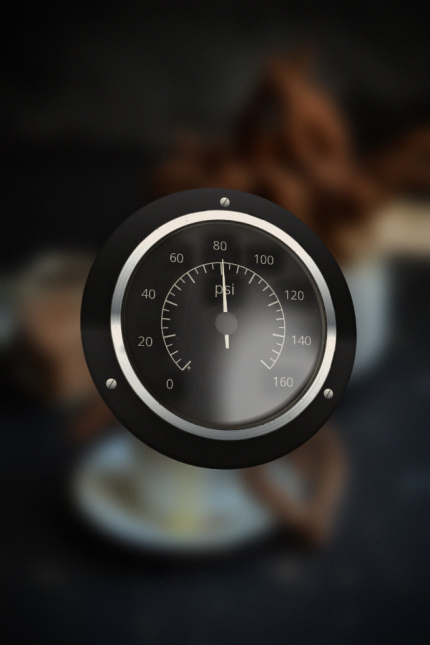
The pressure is 80psi
